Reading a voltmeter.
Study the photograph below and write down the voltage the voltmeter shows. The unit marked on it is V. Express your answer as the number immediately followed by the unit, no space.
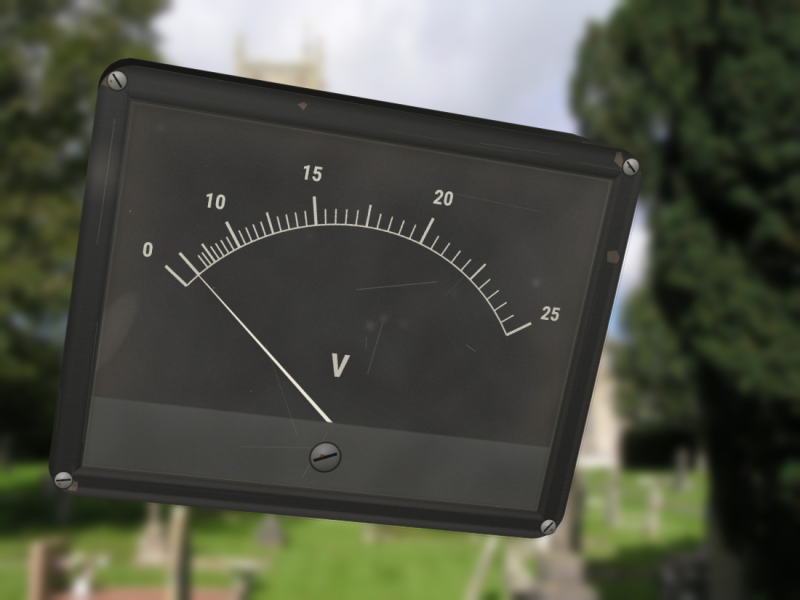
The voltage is 5V
